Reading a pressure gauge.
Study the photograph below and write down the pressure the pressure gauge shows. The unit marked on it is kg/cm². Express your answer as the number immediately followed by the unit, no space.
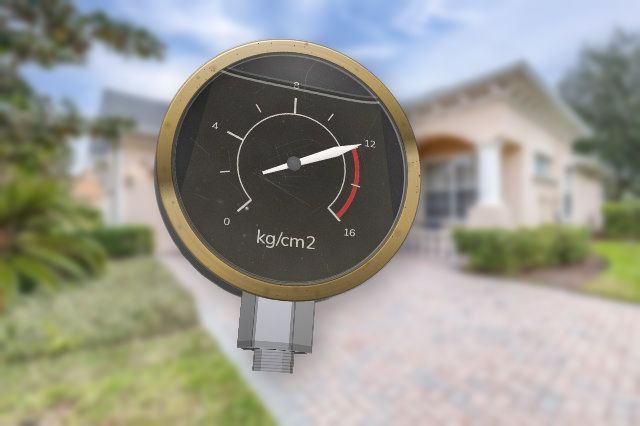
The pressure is 12kg/cm²
